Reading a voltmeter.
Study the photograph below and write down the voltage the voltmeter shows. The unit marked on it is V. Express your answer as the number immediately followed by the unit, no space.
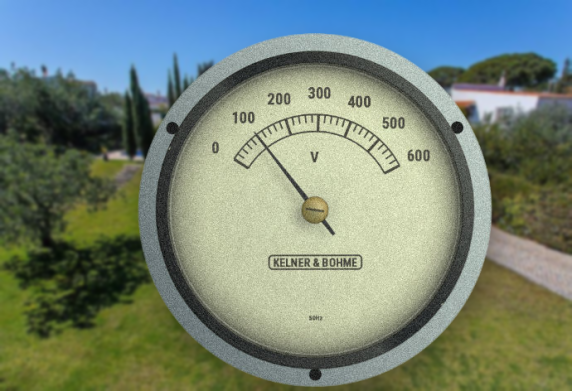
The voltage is 100V
